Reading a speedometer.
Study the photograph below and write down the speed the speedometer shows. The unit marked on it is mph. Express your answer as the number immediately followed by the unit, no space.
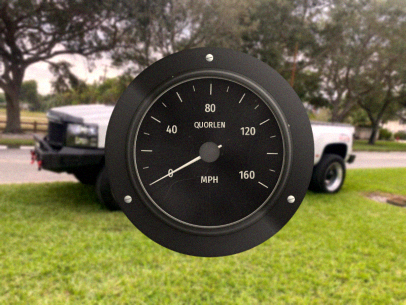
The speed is 0mph
